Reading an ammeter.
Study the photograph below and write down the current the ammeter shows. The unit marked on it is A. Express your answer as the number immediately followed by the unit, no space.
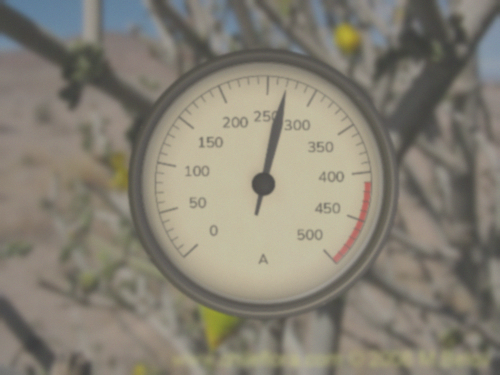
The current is 270A
